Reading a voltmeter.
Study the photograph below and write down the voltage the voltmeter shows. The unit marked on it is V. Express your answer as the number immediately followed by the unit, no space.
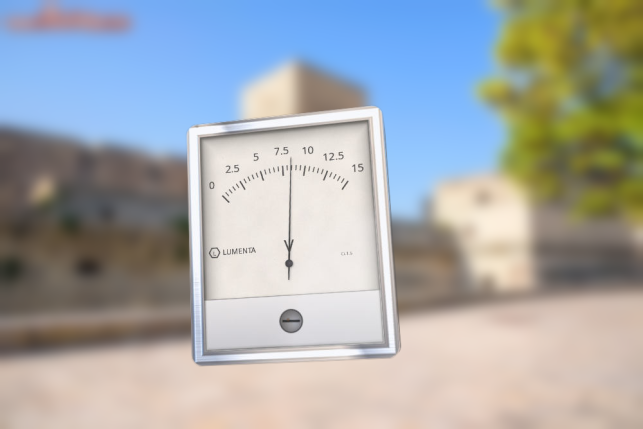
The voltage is 8.5V
